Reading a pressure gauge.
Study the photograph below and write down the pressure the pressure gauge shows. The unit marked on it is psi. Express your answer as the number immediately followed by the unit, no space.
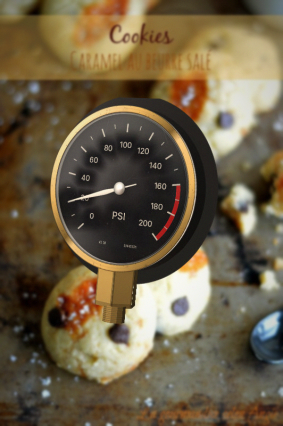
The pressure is 20psi
